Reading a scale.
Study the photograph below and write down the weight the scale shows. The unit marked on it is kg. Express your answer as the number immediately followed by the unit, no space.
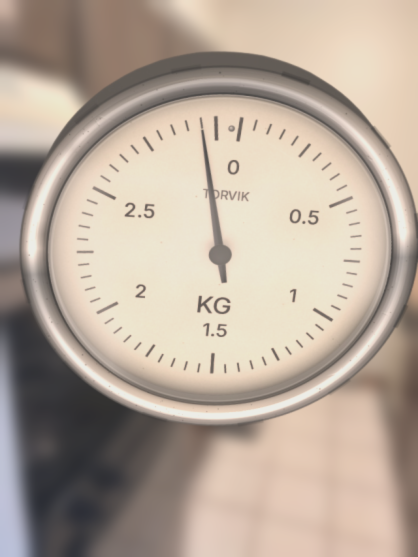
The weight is 2.95kg
